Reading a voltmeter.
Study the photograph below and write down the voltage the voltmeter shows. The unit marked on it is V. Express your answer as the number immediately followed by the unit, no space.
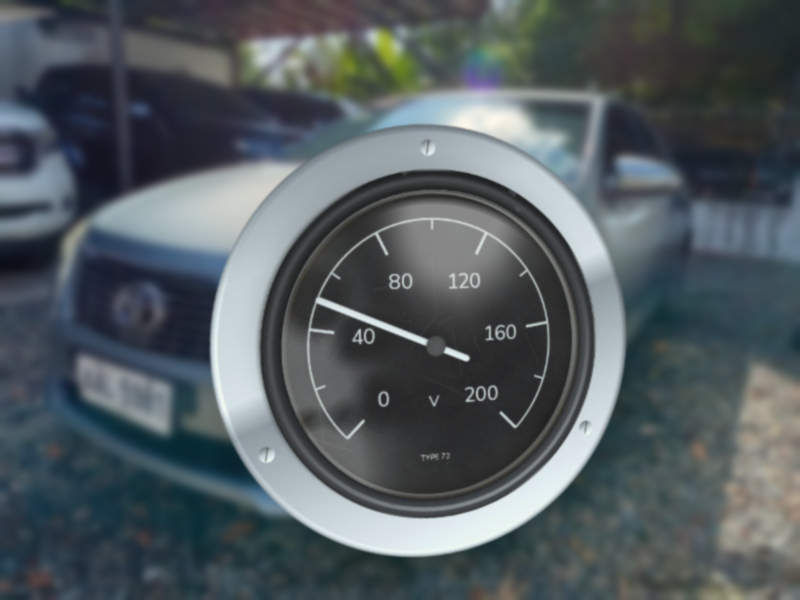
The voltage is 50V
